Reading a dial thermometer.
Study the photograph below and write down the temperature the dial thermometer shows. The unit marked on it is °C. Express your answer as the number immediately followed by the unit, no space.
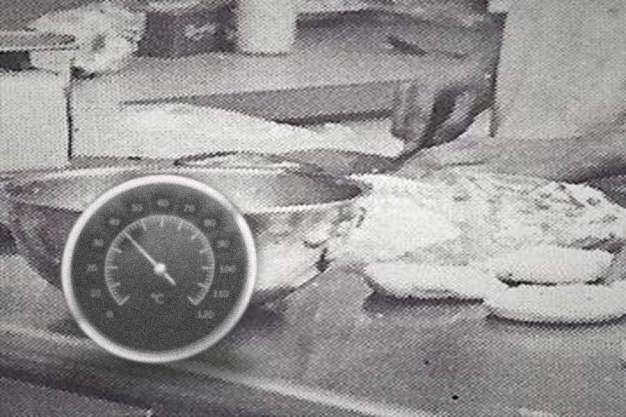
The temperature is 40°C
